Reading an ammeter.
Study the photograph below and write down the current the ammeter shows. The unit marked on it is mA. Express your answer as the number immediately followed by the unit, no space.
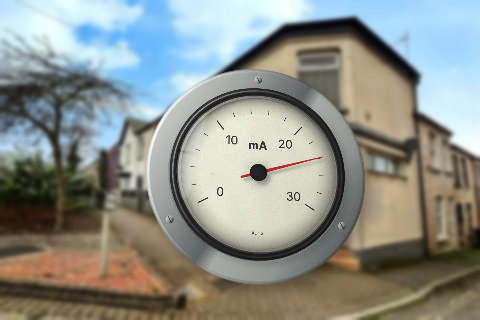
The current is 24mA
